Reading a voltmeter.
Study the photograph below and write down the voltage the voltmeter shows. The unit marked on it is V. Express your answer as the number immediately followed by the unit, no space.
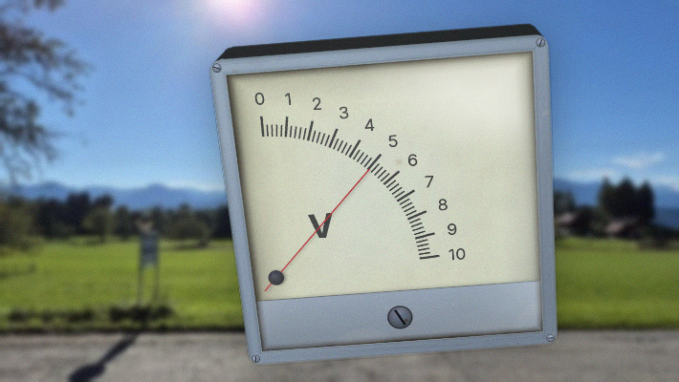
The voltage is 5V
